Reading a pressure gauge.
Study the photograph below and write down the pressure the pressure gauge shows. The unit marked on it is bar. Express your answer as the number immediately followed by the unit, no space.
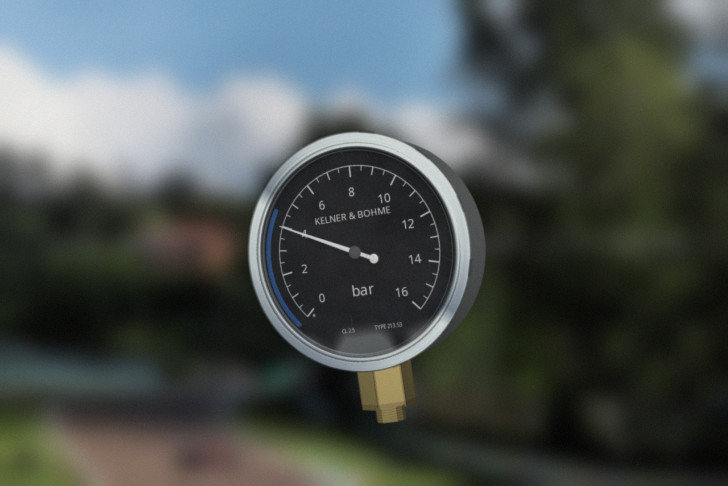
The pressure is 4bar
